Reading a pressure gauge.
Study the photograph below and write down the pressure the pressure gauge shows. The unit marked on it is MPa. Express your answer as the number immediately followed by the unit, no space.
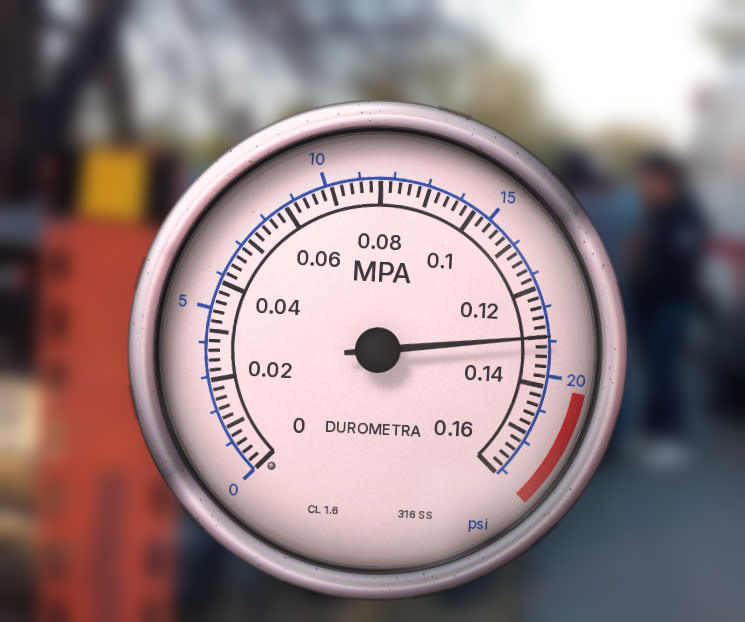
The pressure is 0.13MPa
